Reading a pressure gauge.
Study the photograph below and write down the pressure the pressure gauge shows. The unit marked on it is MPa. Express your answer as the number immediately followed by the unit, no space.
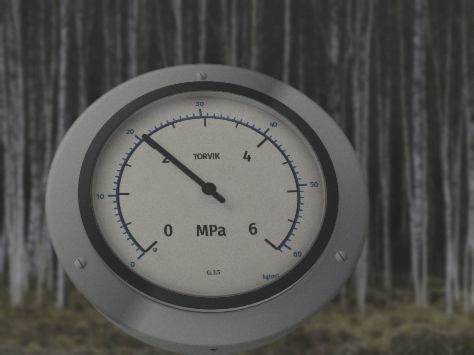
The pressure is 2MPa
